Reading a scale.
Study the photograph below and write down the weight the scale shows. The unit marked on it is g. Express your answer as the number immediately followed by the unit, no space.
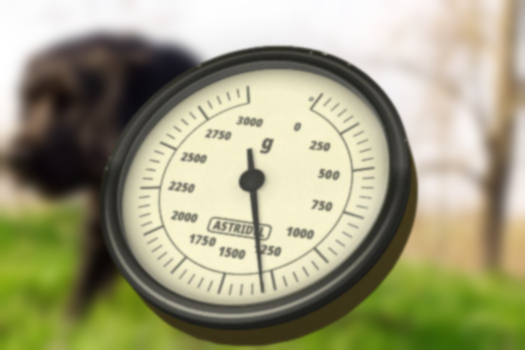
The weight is 1300g
